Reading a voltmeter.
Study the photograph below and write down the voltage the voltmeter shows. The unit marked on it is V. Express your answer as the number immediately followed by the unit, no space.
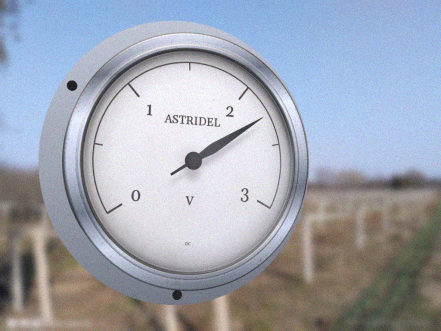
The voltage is 2.25V
